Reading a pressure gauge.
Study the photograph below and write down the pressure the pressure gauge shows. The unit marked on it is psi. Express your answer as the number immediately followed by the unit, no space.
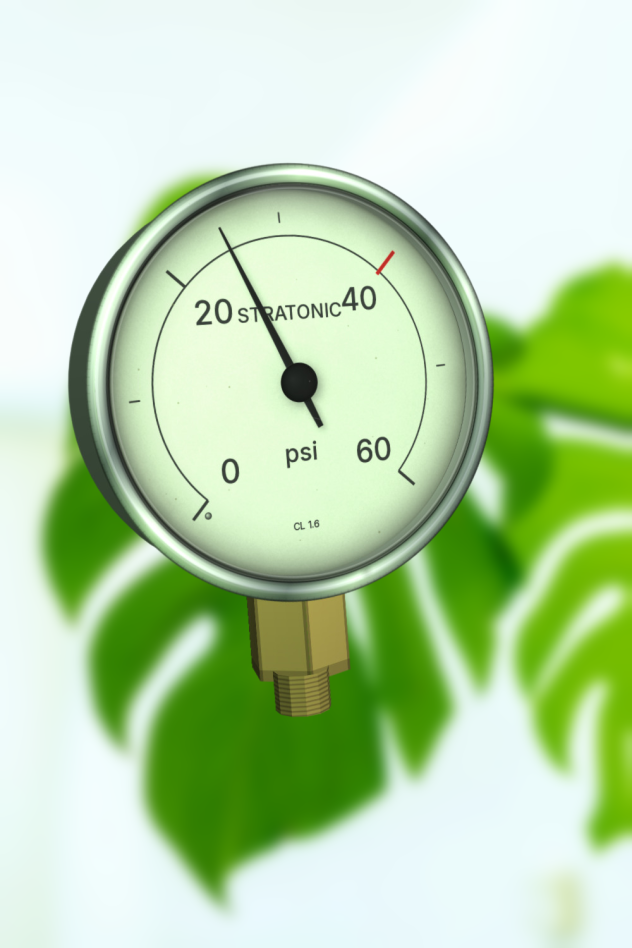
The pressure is 25psi
